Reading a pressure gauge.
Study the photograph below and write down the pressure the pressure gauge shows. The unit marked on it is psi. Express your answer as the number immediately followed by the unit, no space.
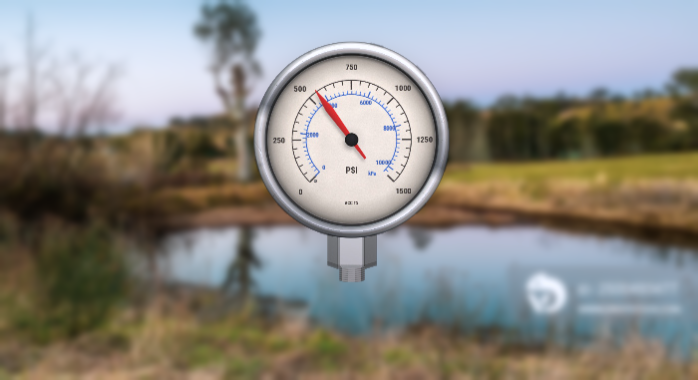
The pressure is 550psi
